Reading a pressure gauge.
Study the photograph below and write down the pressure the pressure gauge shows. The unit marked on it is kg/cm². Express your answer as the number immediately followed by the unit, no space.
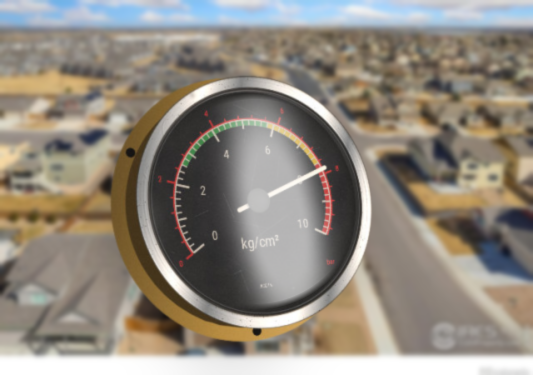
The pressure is 8kg/cm²
